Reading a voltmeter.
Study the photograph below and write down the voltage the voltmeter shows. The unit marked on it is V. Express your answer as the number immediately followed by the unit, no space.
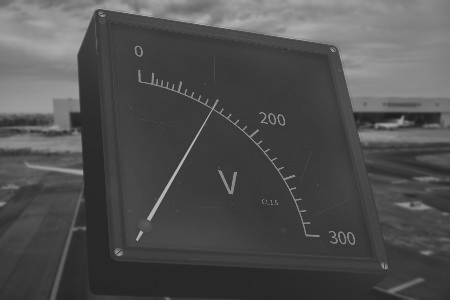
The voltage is 150V
